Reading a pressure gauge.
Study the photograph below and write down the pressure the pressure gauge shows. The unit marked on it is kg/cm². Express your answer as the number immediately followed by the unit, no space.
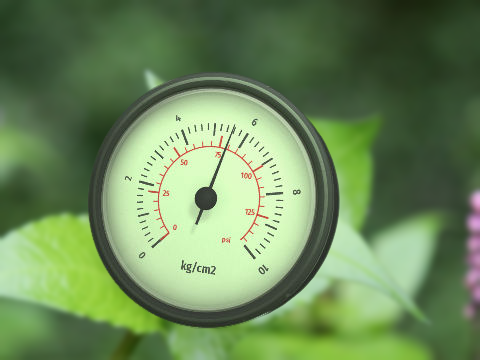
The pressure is 5.6kg/cm²
